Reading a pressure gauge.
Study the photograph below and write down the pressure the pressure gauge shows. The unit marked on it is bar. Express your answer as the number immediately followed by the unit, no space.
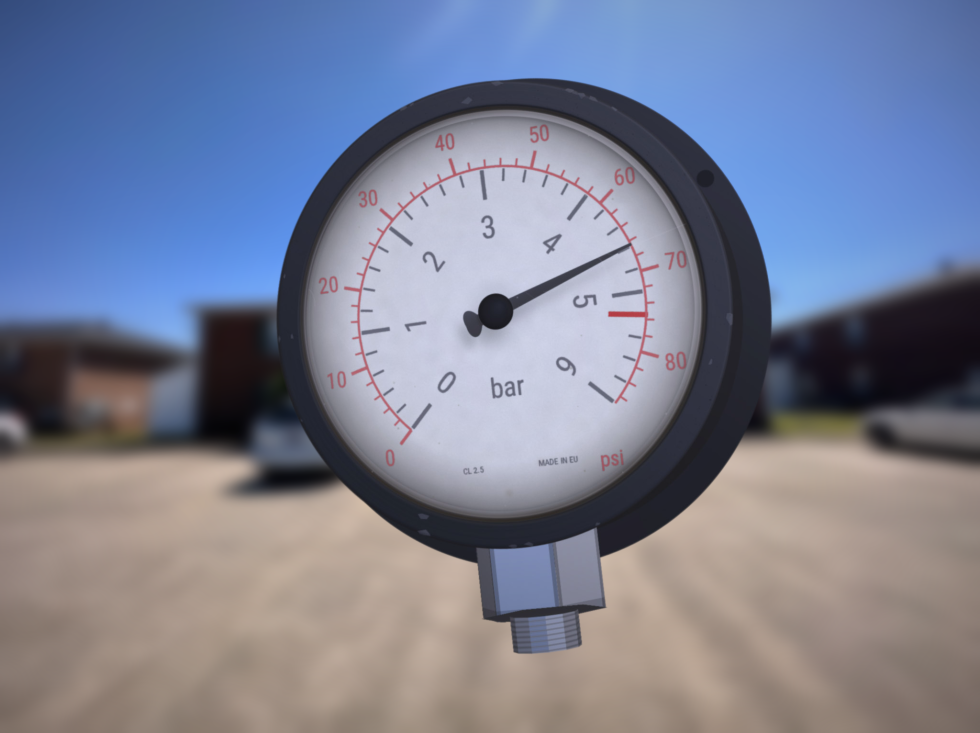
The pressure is 4.6bar
